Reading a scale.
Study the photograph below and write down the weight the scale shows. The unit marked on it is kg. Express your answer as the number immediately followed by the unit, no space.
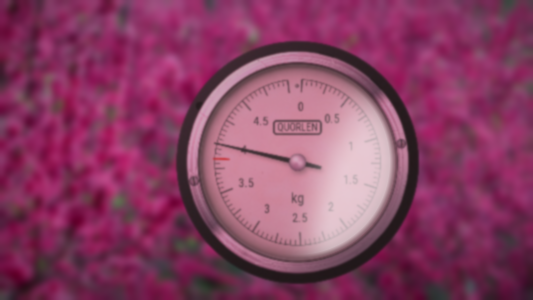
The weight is 4kg
